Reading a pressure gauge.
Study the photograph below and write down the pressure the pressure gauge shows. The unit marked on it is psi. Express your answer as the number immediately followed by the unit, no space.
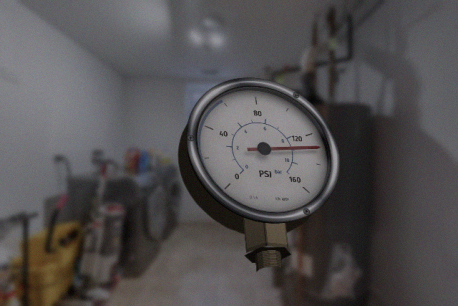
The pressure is 130psi
